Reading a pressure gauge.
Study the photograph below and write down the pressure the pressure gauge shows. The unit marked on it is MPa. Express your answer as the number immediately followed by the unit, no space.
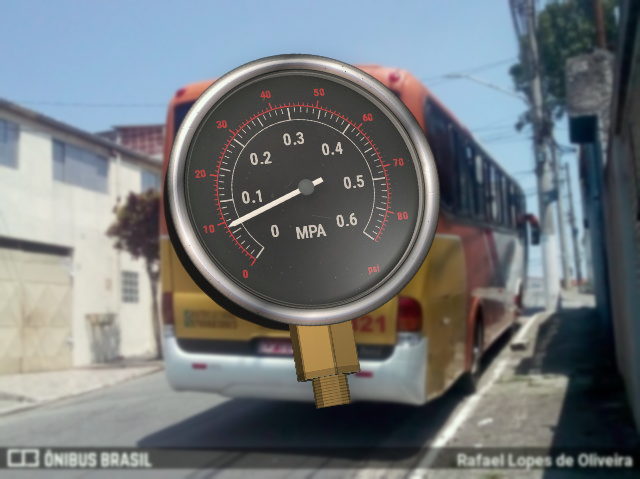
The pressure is 0.06MPa
